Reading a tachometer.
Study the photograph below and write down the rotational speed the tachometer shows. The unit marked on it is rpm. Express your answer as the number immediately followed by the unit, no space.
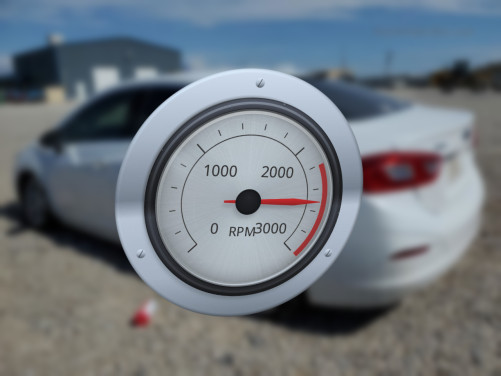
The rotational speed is 2500rpm
